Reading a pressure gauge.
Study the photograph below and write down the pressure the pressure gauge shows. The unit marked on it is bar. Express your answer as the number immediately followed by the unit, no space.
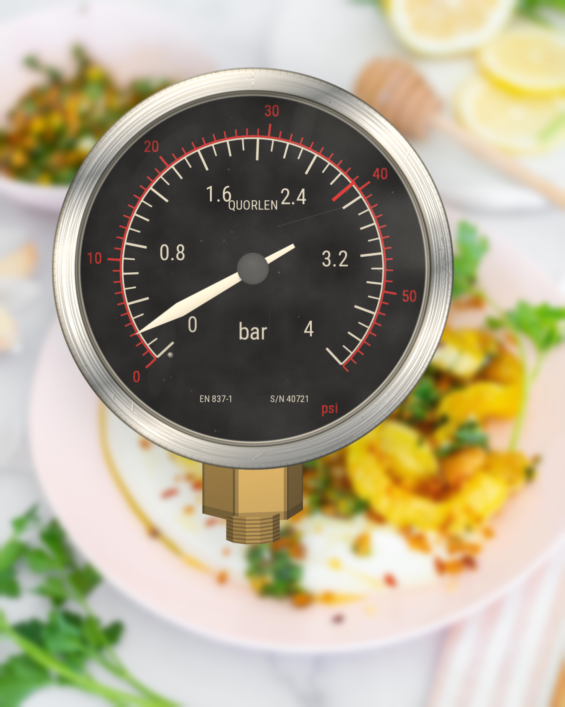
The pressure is 0.2bar
